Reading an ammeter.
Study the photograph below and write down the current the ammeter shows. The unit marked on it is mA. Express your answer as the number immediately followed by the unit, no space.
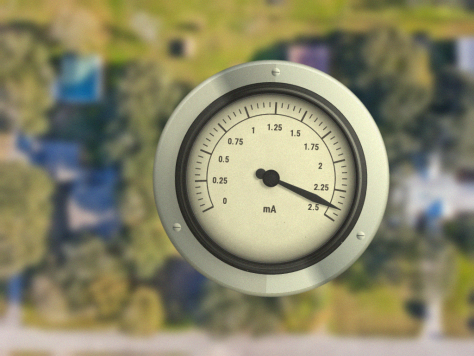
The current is 2.4mA
